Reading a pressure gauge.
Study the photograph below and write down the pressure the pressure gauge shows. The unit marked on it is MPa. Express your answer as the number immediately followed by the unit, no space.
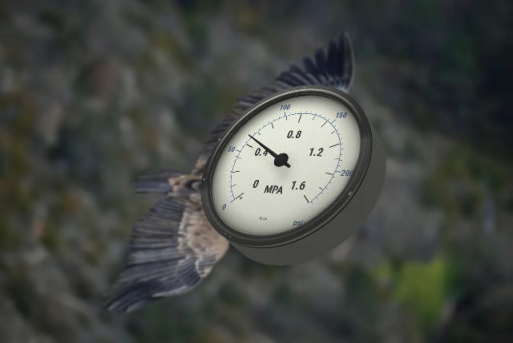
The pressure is 0.45MPa
